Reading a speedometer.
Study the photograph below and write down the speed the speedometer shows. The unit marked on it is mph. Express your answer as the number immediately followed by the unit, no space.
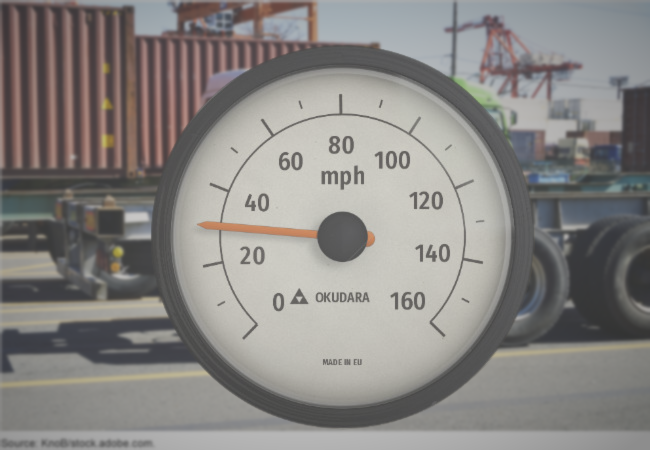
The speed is 30mph
